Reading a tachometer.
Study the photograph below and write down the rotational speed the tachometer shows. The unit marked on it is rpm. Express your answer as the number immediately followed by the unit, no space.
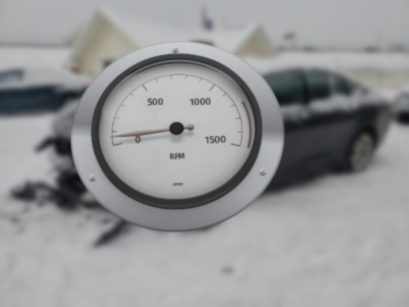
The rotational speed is 50rpm
